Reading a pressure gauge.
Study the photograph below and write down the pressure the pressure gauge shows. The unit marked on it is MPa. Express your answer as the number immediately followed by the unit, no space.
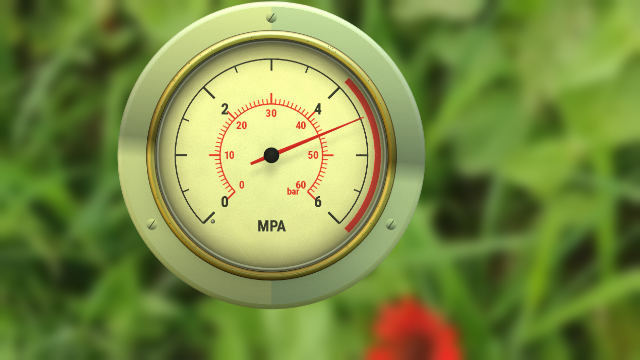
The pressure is 4.5MPa
